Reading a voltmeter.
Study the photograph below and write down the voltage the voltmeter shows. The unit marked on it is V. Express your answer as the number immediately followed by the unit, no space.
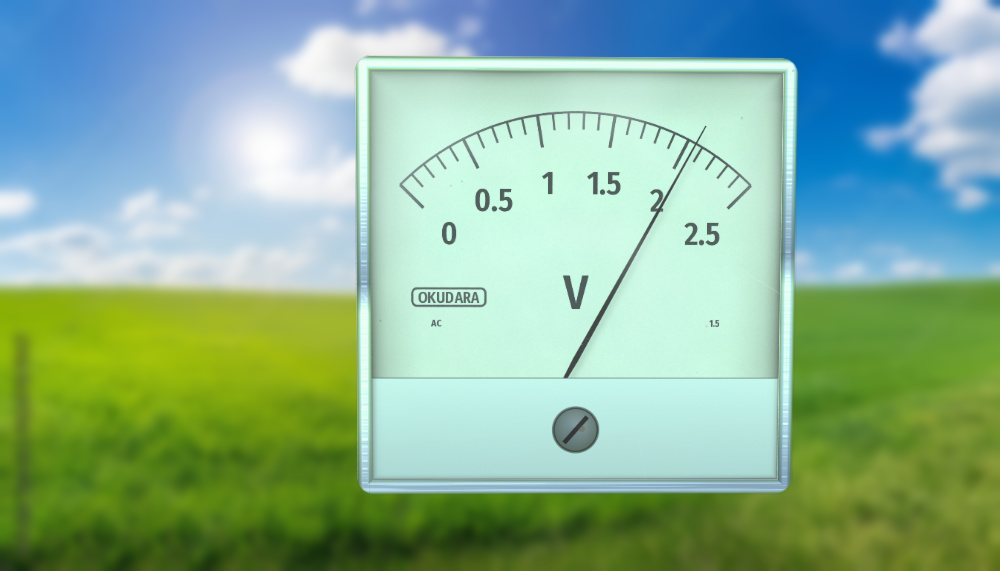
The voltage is 2.05V
